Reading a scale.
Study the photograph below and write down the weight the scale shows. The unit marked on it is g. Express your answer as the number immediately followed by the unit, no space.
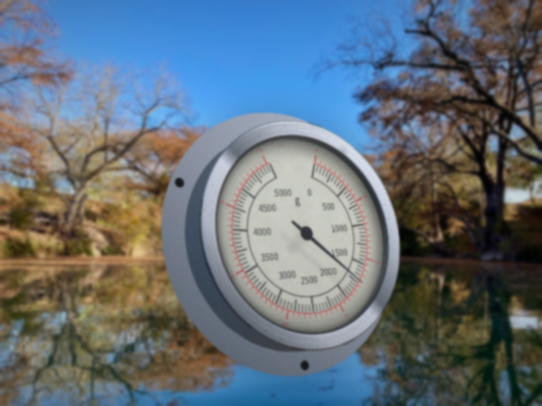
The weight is 1750g
